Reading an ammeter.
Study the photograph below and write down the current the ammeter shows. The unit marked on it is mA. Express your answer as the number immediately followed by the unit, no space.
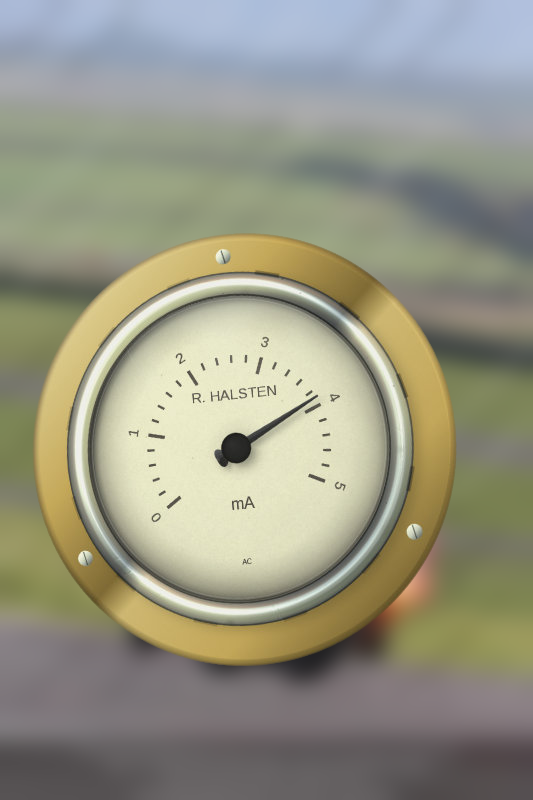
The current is 3.9mA
